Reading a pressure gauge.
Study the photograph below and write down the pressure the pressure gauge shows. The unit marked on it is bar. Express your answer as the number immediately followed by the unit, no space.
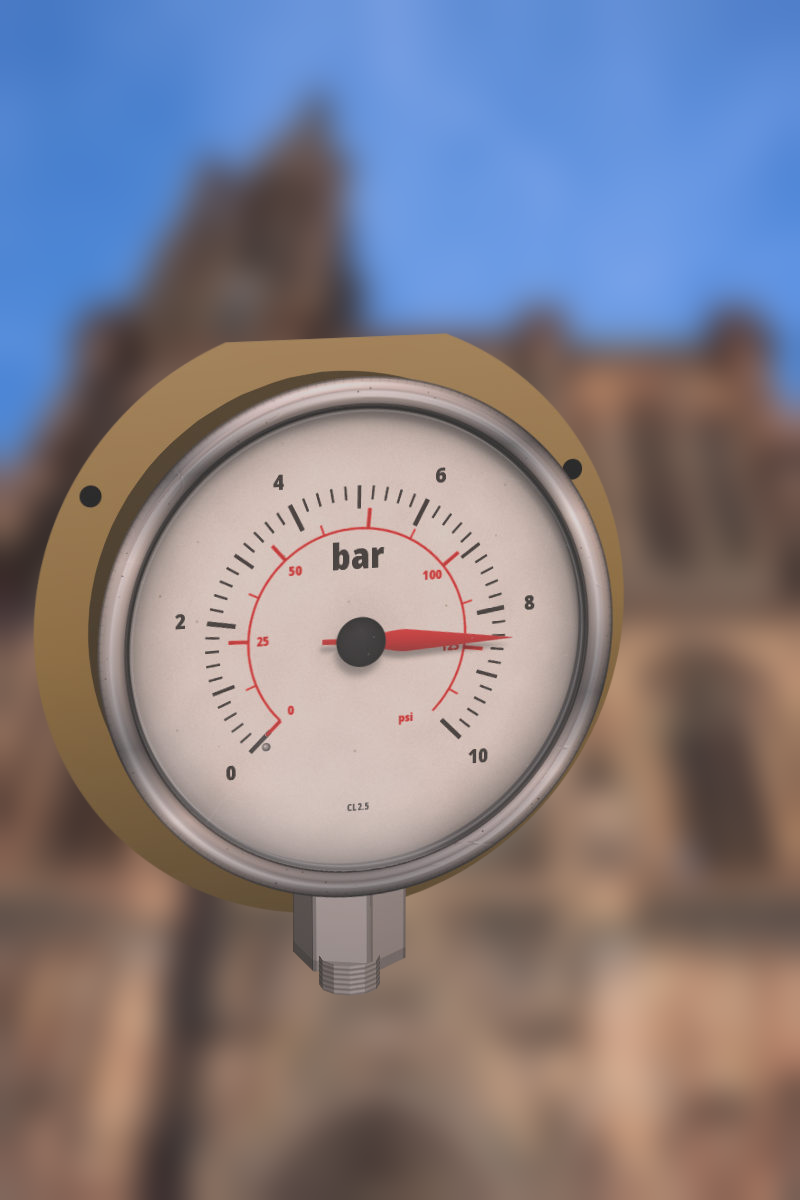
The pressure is 8.4bar
